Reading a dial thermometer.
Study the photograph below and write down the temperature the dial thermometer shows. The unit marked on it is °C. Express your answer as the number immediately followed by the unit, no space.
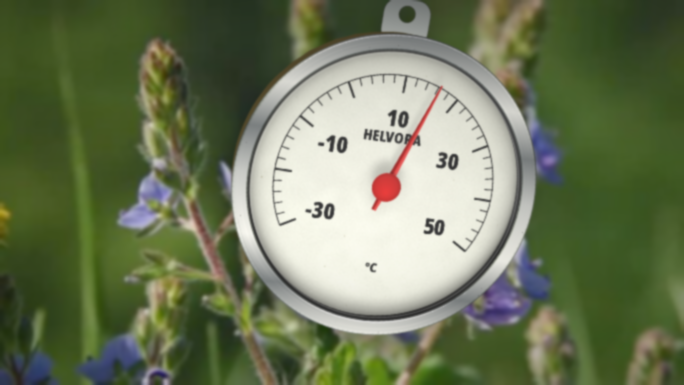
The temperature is 16°C
